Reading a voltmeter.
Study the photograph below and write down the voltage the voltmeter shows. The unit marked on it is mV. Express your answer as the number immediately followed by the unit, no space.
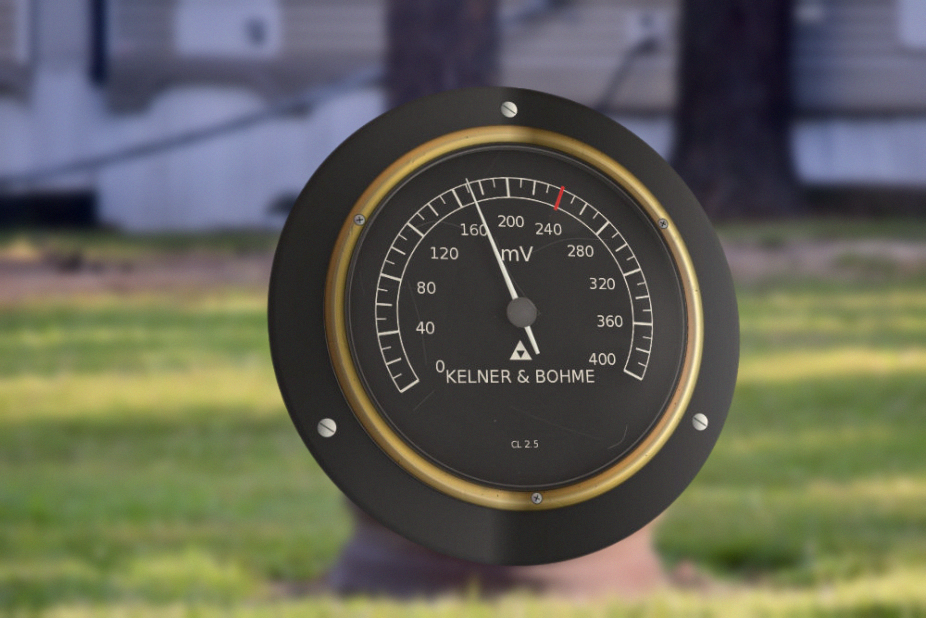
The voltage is 170mV
